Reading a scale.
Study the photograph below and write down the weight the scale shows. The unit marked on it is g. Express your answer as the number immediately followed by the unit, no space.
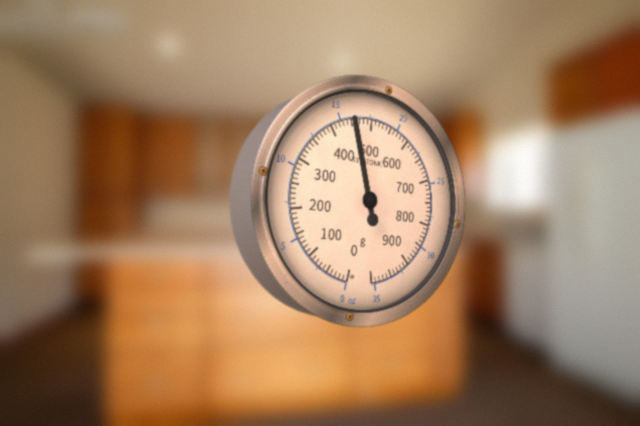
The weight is 450g
